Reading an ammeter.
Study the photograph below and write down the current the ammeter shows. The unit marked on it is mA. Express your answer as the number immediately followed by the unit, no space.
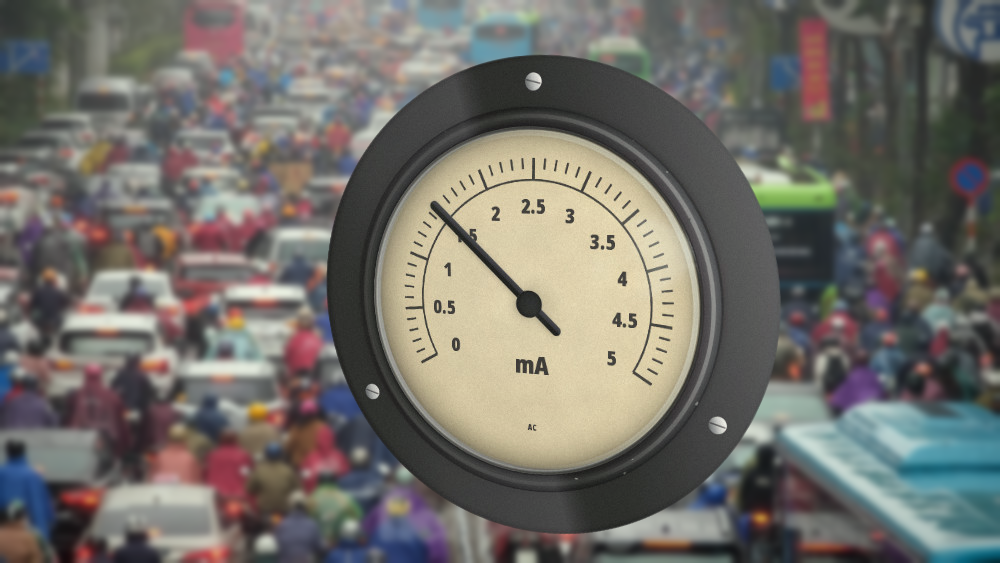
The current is 1.5mA
